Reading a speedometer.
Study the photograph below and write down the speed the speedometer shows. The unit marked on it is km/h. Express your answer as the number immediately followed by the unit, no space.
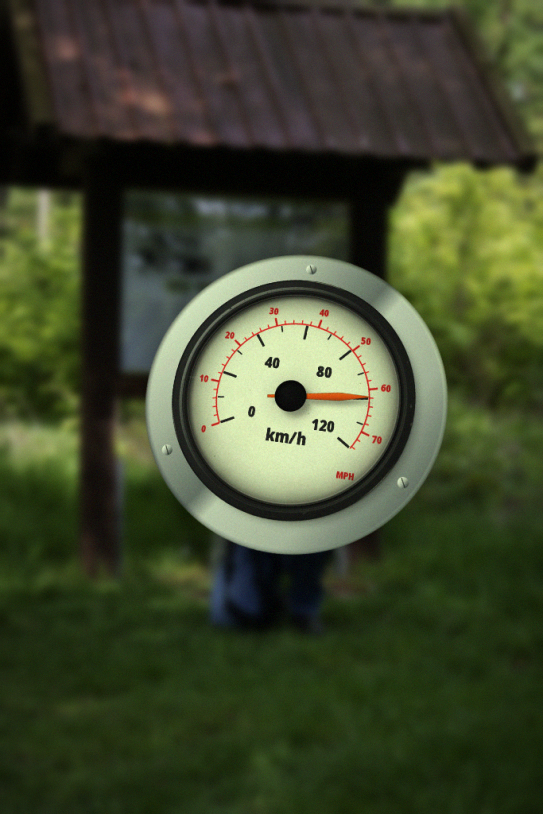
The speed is 100km/h
